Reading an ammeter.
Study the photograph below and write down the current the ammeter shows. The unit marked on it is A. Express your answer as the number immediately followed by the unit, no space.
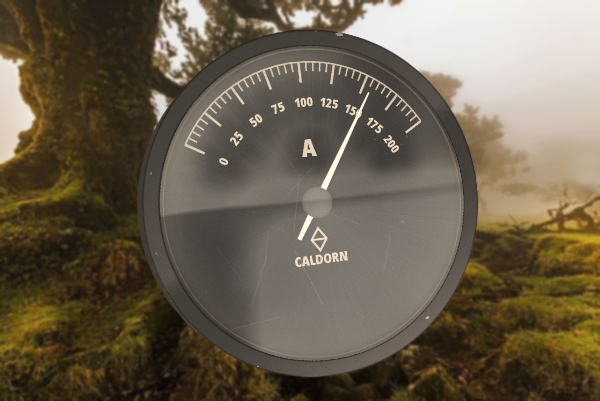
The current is 155A
